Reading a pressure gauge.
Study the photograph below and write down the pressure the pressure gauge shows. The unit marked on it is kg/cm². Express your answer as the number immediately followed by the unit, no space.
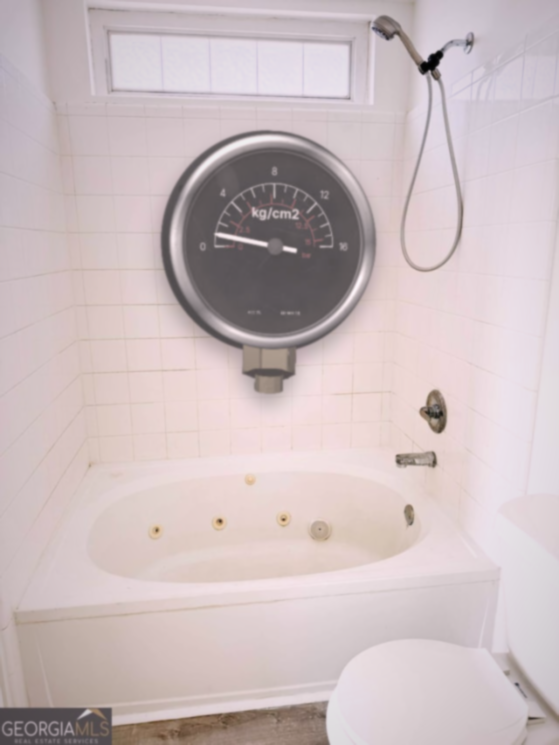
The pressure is 1kg/cm²
